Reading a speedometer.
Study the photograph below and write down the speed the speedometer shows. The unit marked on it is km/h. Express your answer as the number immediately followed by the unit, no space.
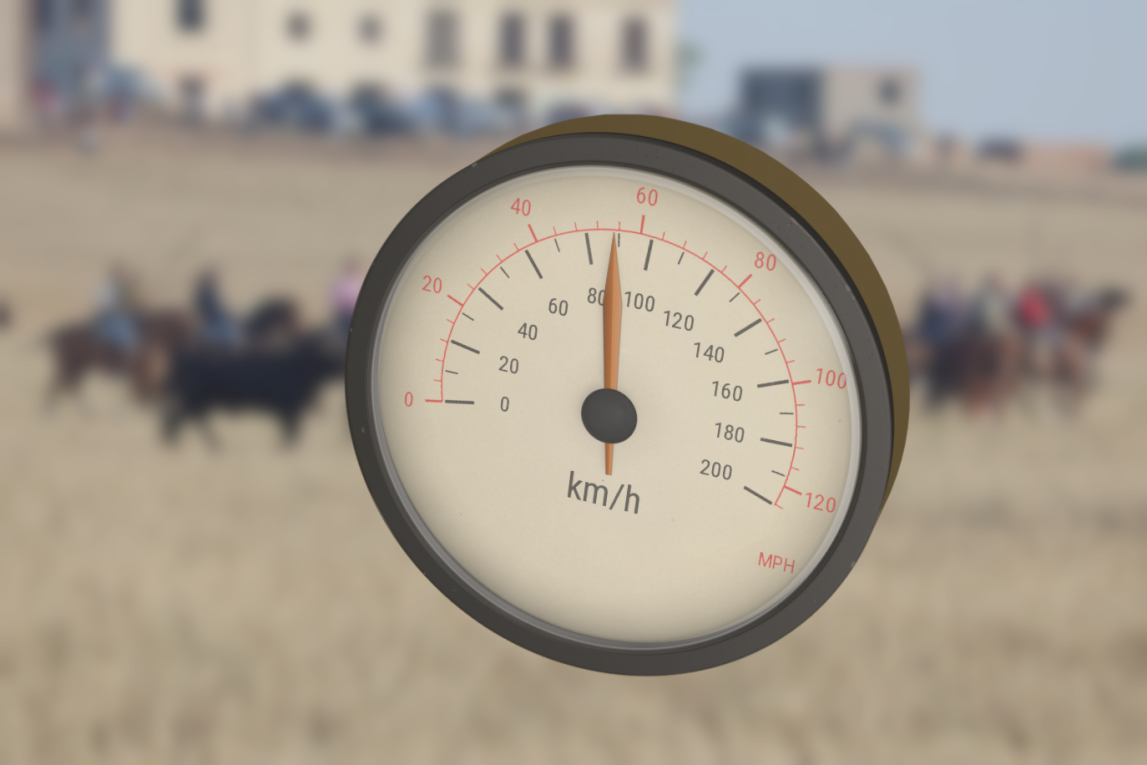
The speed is 90km/h
